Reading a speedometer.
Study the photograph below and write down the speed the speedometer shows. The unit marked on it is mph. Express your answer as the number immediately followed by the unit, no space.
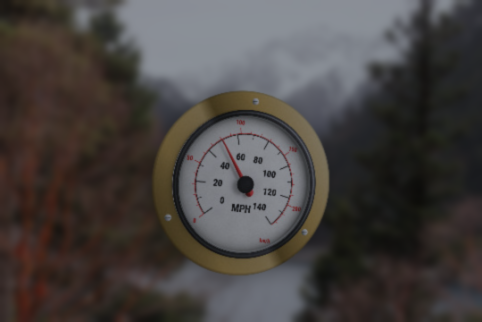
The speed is 50mph
